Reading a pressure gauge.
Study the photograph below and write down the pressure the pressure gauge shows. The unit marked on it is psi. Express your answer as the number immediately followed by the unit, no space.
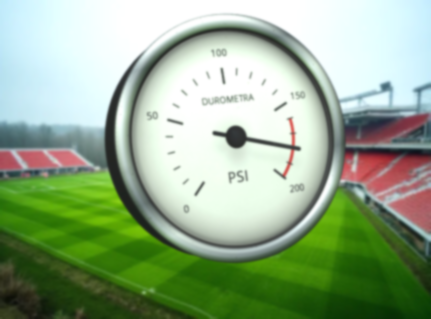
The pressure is 180psi
